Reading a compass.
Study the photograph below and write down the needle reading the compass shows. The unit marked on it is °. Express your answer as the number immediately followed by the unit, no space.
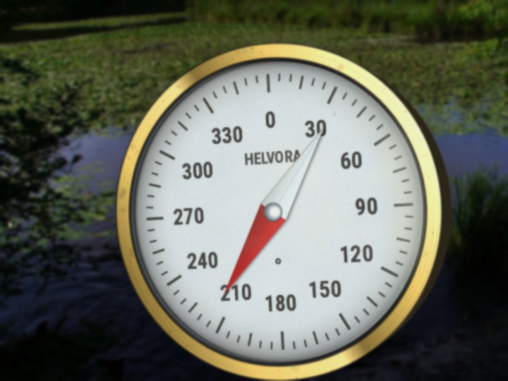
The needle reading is 215°
